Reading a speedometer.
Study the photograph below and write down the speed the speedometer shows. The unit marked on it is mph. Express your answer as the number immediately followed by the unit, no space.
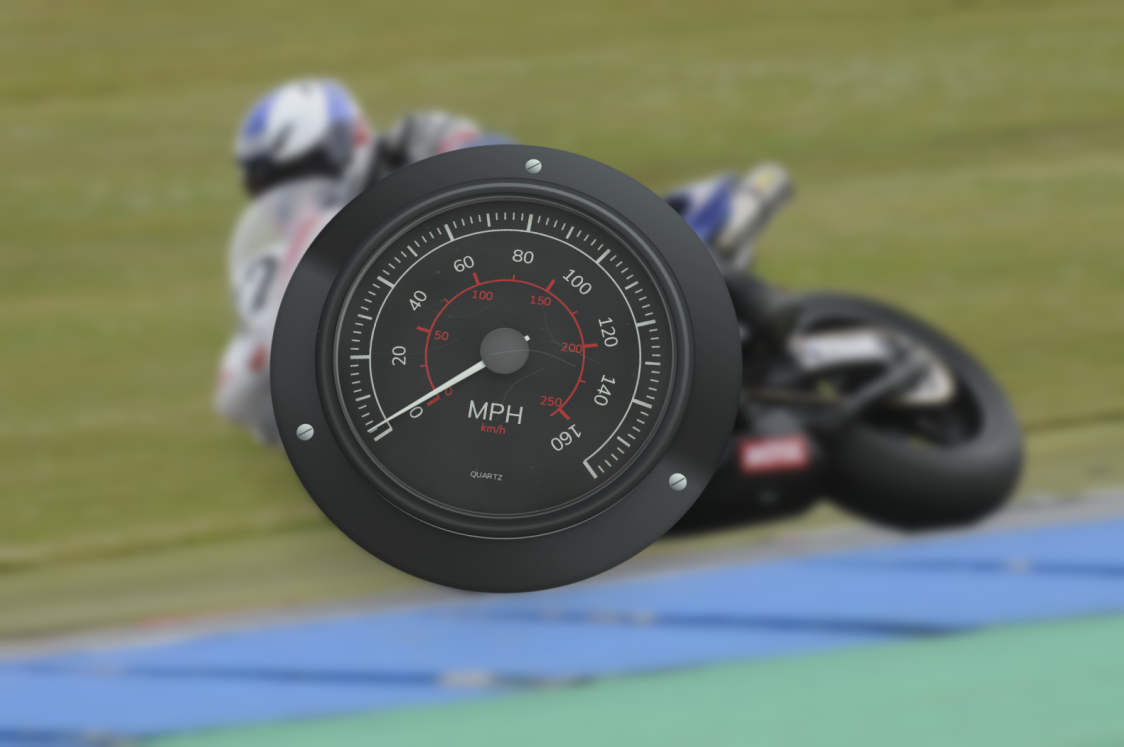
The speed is 2mph
